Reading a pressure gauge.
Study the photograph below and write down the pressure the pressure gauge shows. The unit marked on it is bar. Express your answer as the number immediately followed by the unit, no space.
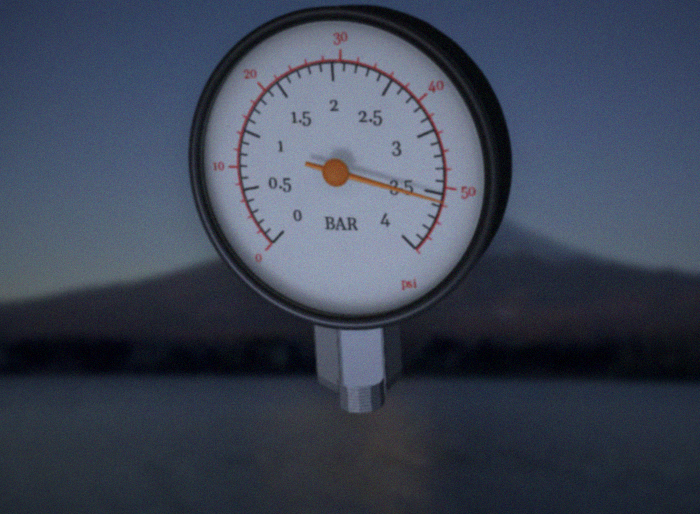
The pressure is 3.55bar
